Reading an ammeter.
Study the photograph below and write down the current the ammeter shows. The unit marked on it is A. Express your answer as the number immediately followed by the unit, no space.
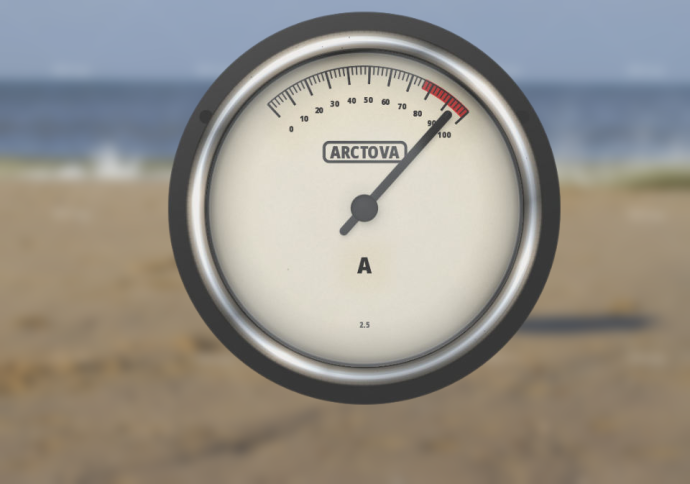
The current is 94A
